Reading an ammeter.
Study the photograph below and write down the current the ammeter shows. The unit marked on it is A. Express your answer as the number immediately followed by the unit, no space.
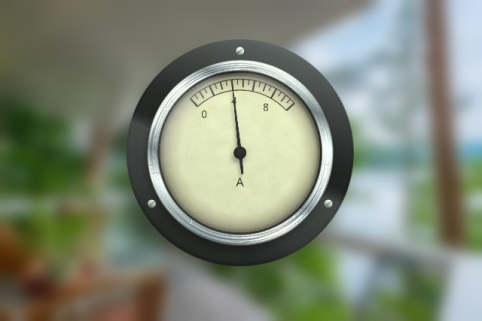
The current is 4A
